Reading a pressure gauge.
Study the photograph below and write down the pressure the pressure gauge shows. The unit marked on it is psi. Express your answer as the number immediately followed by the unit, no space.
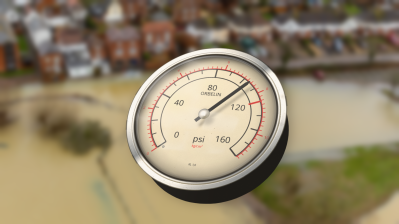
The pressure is 105psi
